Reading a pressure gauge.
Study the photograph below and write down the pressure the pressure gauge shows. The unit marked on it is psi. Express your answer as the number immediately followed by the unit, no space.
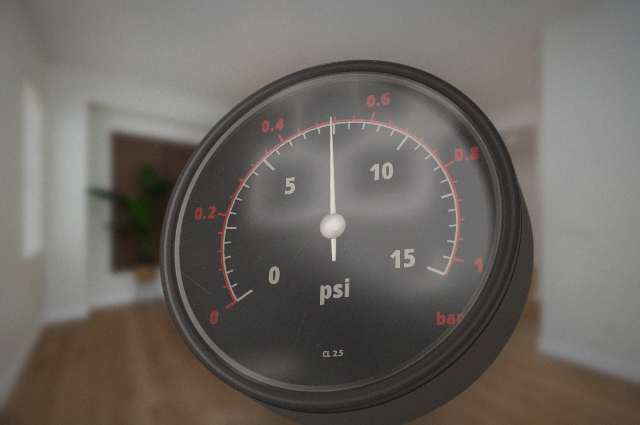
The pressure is 7.5psi
